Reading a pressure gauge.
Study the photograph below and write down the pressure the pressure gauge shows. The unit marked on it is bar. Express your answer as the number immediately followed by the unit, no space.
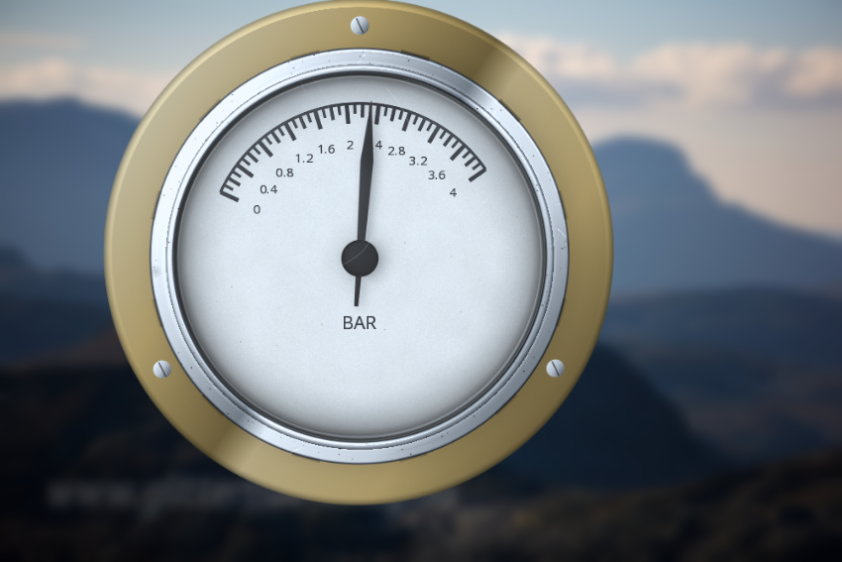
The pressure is 2.3bar
